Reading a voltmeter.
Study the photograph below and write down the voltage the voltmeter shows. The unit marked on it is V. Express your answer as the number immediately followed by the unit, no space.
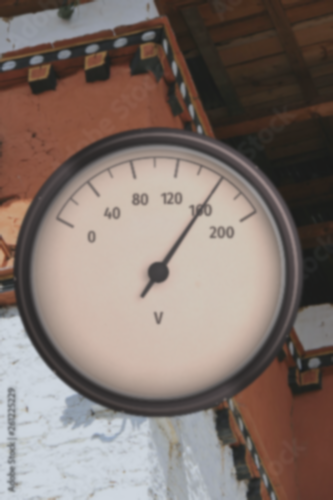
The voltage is 160V
